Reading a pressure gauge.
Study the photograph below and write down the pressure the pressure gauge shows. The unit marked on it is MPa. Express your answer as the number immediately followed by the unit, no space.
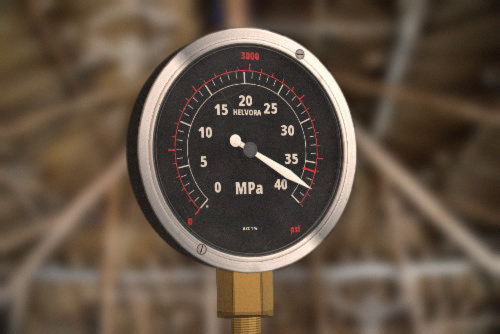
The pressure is 38MPa
